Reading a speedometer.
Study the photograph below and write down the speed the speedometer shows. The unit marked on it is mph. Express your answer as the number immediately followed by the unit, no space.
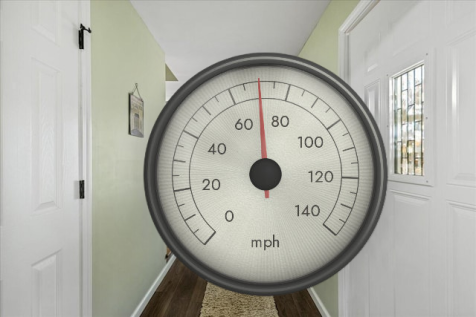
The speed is 70mph
